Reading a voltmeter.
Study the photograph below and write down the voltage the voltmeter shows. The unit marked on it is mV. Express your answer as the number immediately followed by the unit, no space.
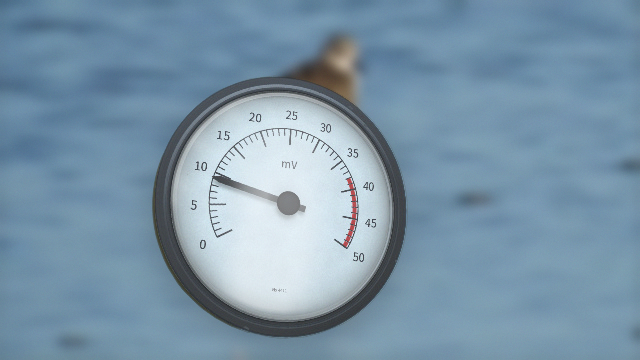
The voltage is 9mV
